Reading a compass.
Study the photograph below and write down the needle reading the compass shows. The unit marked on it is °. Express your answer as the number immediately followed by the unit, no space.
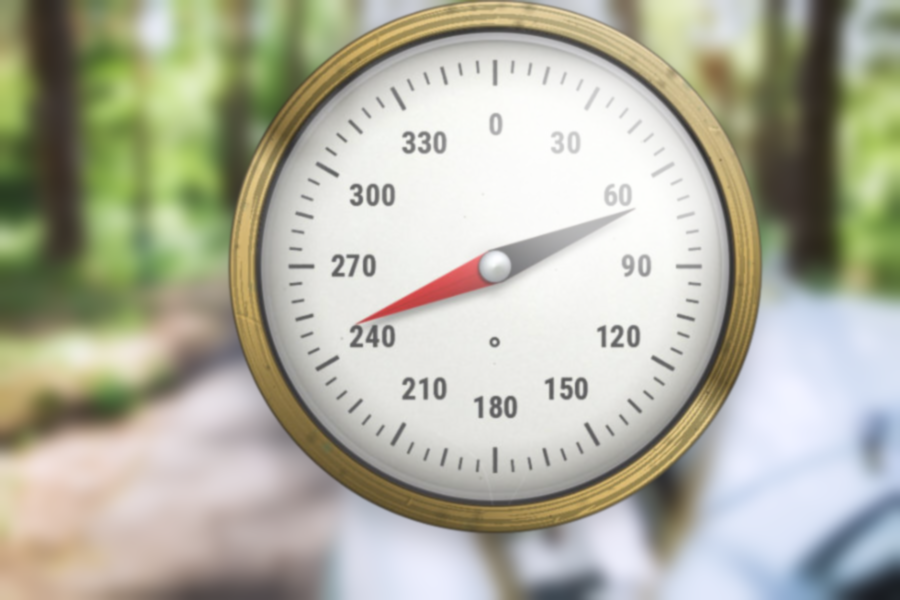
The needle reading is 247.5°
